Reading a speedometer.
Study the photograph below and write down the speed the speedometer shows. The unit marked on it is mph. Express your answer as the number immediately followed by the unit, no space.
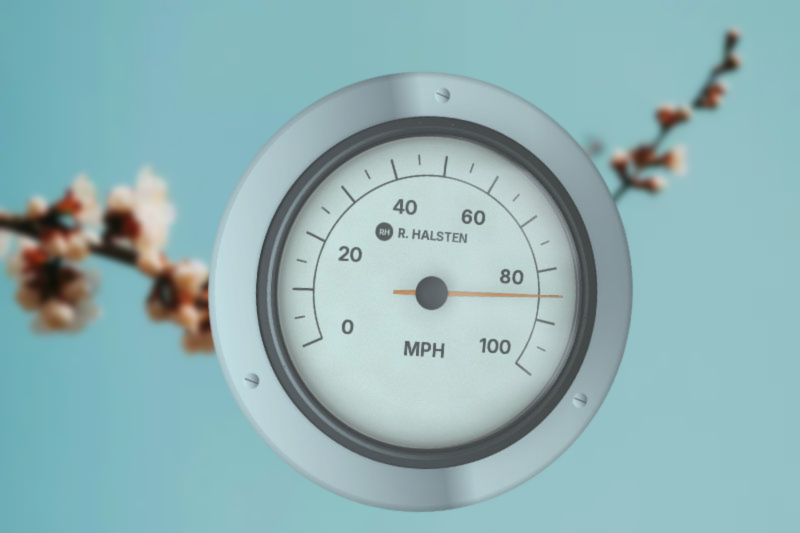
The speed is 85mph
